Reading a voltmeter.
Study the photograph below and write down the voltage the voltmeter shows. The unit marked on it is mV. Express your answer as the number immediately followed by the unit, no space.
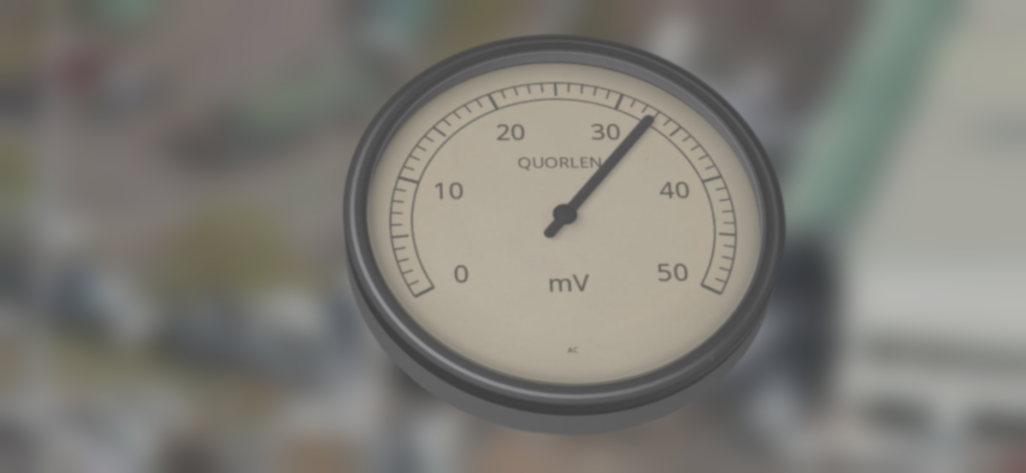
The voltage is 33mV
